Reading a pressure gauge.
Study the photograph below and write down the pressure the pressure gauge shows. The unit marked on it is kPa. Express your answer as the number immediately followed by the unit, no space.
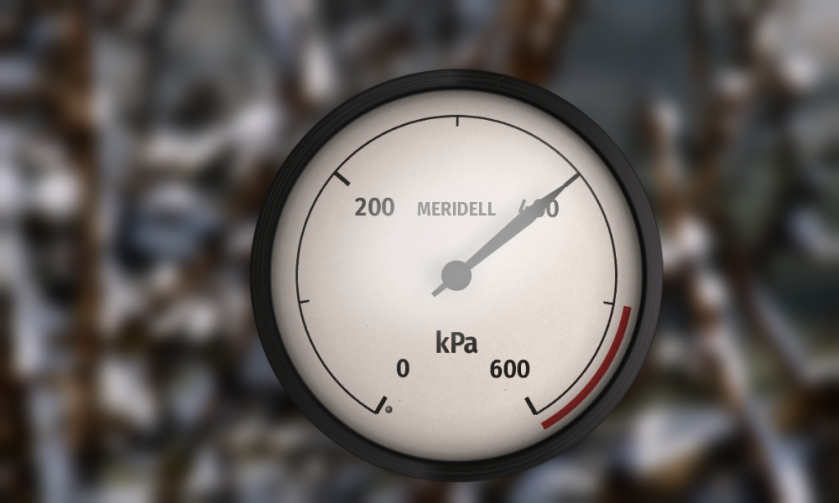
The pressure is 400kPa
